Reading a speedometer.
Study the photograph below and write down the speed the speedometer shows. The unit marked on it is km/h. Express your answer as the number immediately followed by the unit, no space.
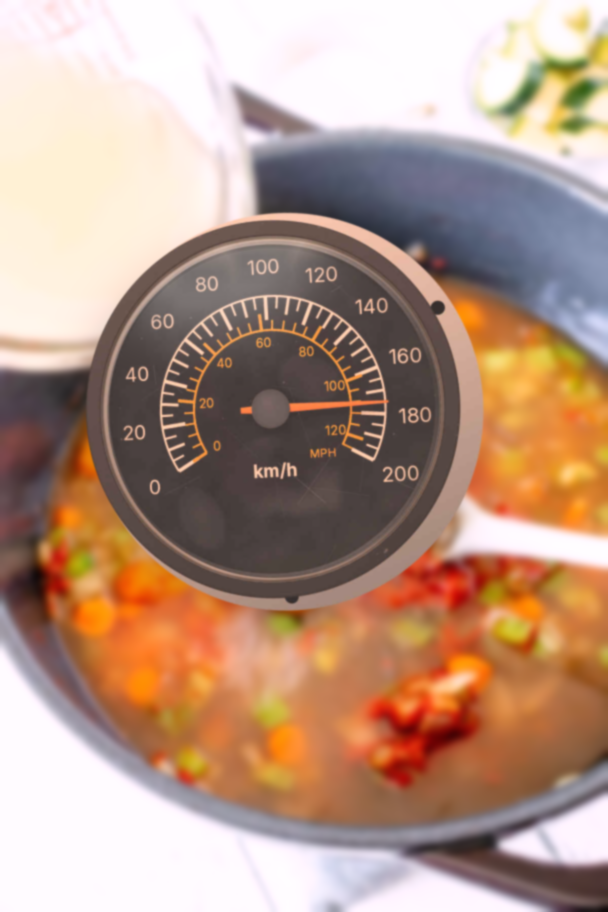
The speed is 175km/h
